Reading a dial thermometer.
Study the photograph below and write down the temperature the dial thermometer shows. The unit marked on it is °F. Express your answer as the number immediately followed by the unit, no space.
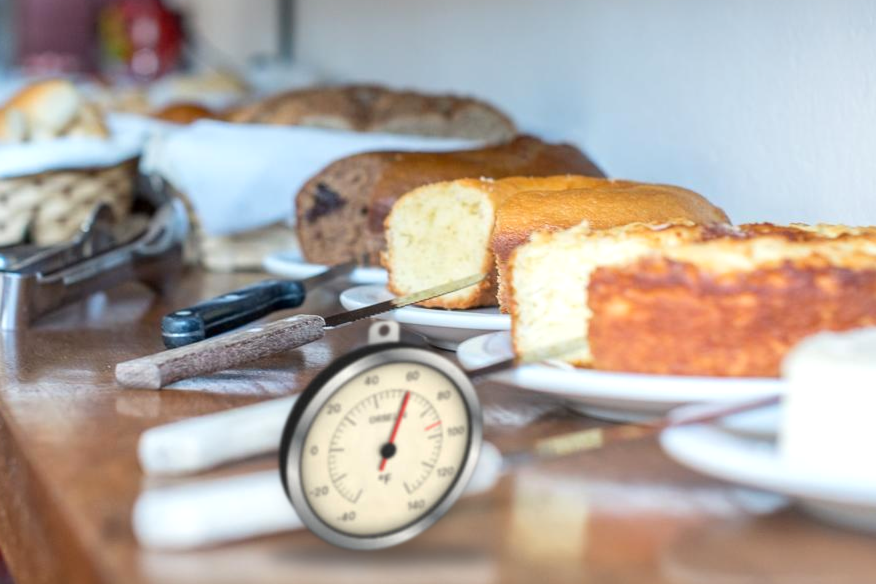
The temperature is 60°F
